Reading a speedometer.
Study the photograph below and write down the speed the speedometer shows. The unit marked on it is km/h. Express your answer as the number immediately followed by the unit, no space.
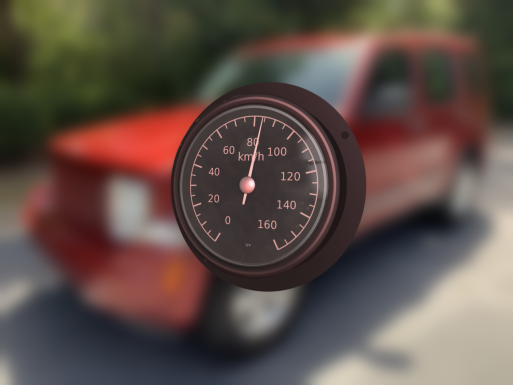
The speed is 85km/h
